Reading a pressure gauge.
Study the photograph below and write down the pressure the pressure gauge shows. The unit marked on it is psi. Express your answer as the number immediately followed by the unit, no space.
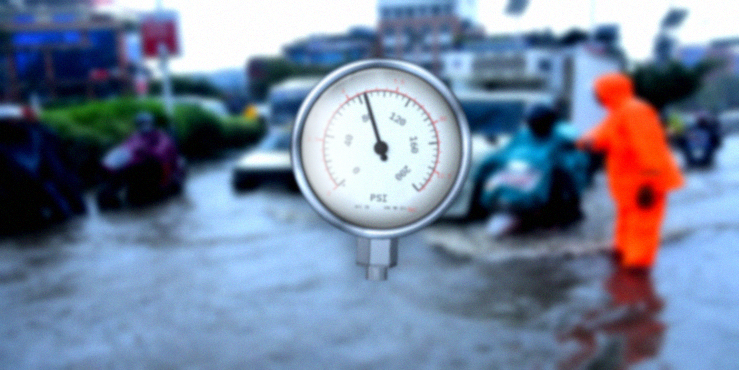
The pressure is 85psi
